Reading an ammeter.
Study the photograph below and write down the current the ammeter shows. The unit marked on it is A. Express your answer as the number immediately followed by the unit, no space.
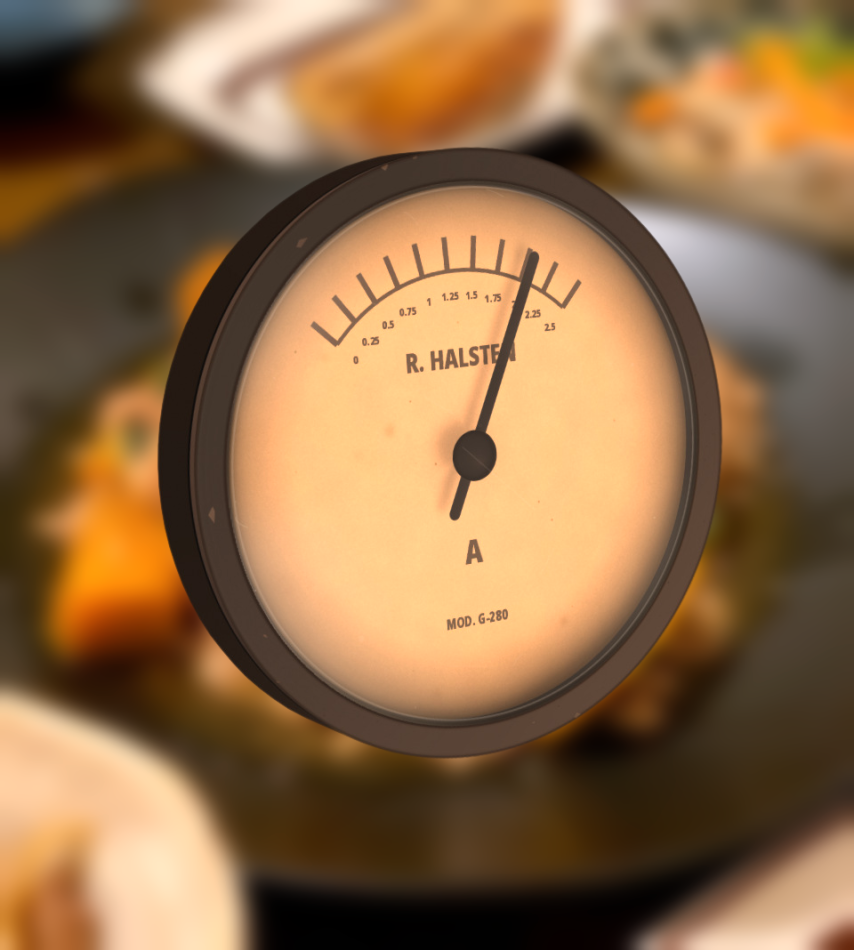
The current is 2A
